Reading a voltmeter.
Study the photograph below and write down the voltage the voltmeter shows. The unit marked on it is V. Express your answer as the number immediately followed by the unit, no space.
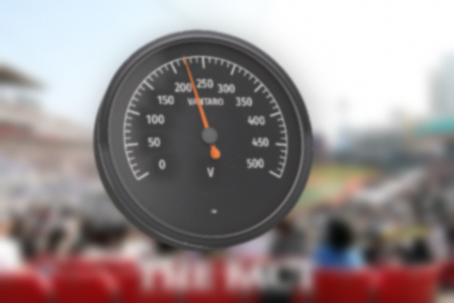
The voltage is 220V
